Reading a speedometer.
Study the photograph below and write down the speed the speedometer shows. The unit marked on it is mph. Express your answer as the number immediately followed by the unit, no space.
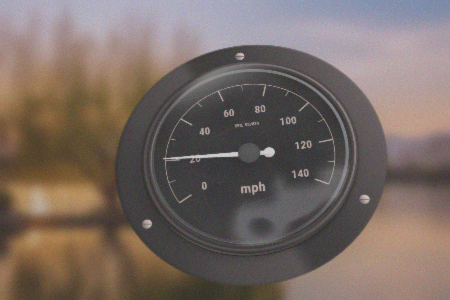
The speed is 20mph
